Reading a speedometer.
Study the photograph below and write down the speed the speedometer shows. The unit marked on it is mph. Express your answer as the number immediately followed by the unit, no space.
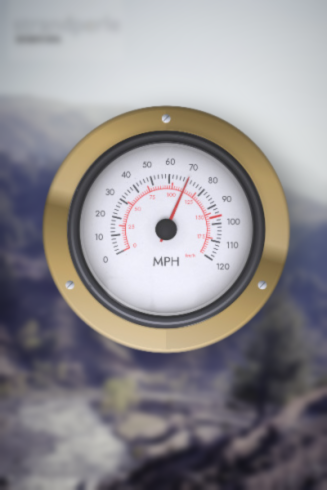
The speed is 70mph
